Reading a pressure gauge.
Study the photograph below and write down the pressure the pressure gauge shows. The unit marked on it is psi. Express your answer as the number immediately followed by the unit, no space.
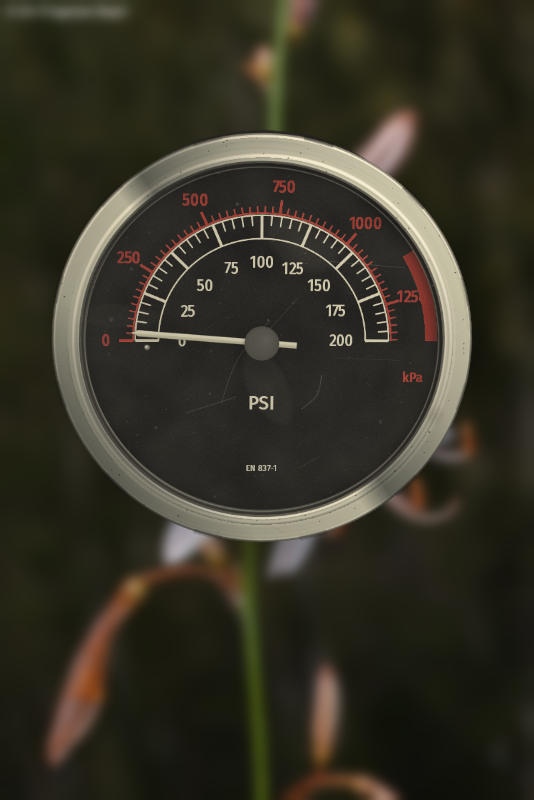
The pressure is 5psi
